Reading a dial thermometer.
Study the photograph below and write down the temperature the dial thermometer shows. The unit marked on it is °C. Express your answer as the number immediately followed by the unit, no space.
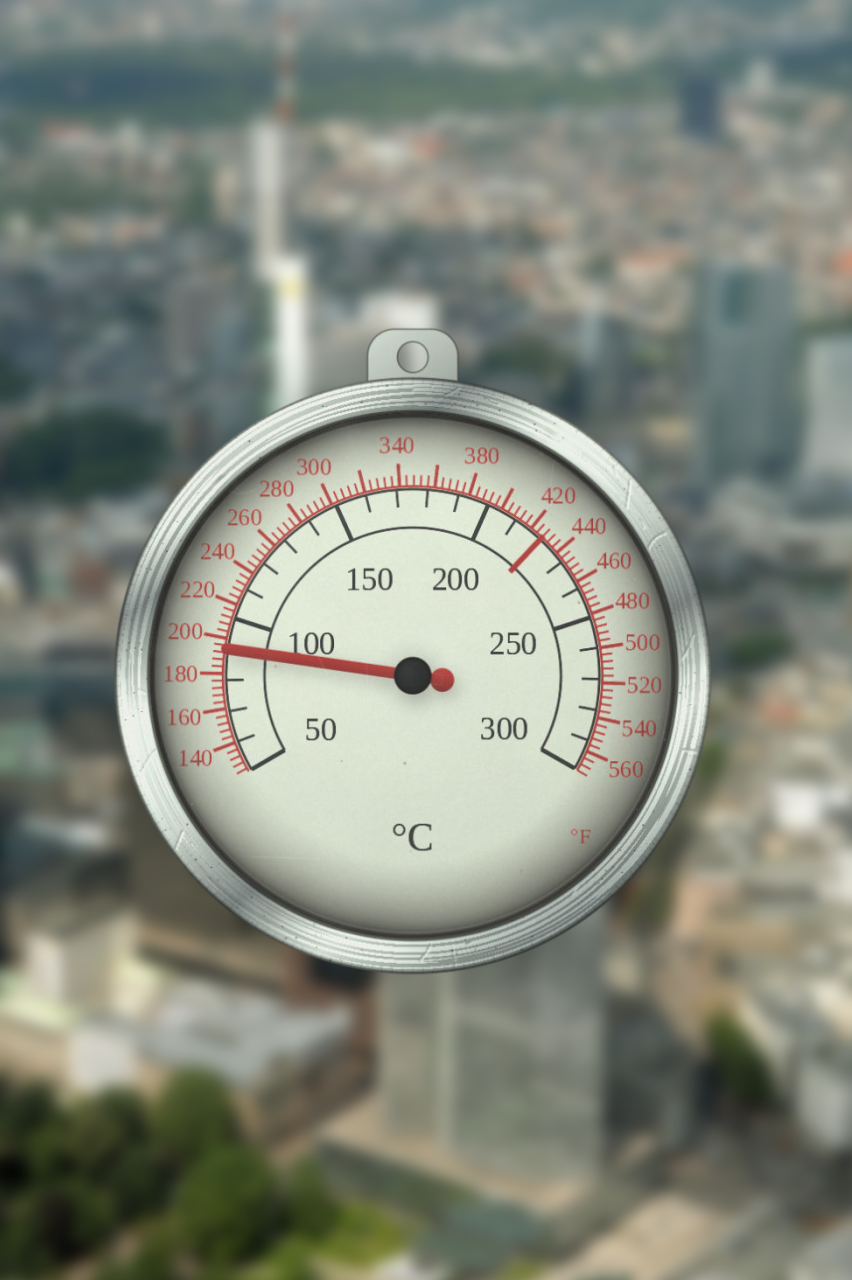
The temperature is 90°C
